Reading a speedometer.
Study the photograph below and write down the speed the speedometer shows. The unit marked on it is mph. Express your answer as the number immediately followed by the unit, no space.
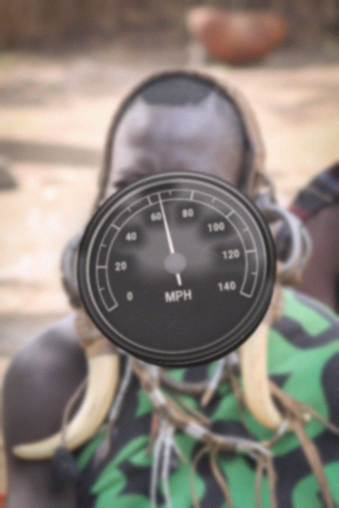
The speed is 65mph
